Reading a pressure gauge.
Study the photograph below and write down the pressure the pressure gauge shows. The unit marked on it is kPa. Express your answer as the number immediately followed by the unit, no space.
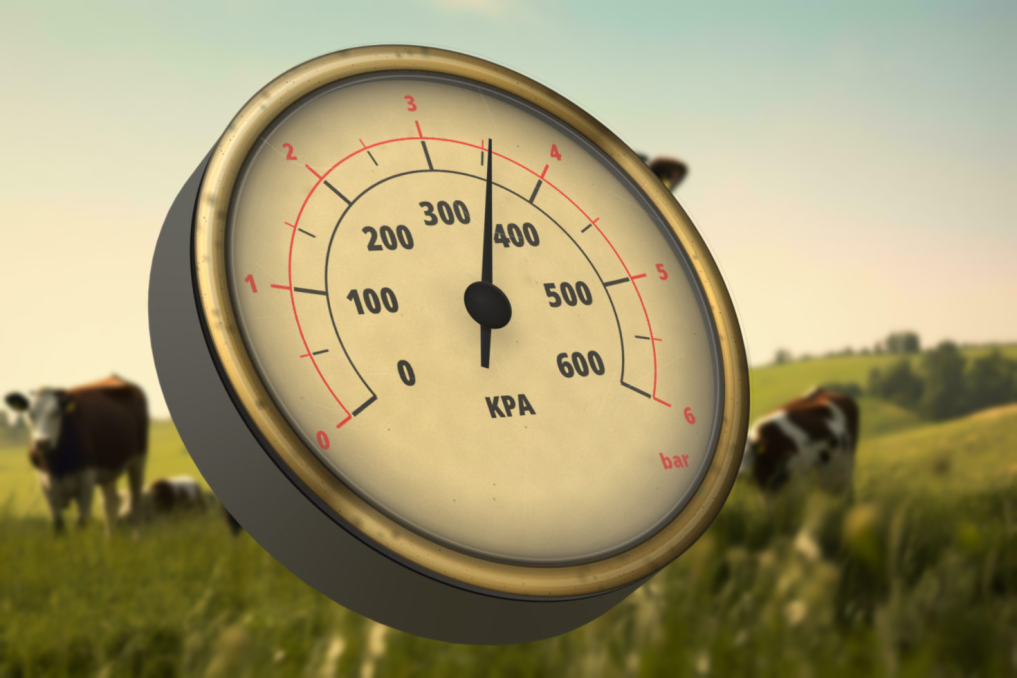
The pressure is 350kPa
